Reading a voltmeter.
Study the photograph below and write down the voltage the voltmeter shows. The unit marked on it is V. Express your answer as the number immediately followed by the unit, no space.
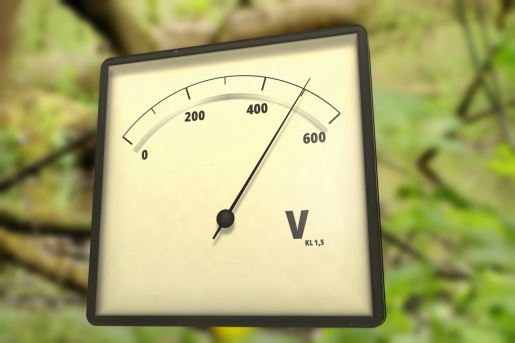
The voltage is 500V
